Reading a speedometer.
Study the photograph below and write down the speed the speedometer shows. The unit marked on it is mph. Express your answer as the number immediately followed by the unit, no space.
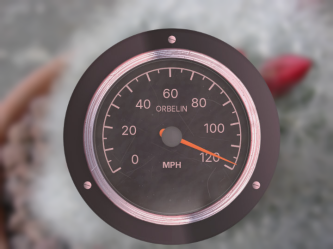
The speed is 117.5mph
